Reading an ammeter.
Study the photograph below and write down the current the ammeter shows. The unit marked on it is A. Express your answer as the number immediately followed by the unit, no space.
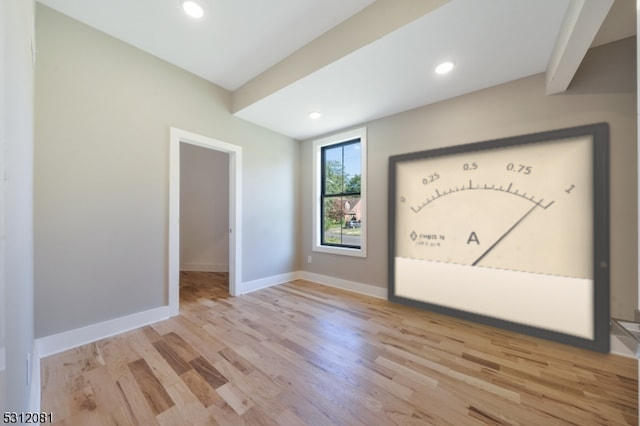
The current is 0.95A
